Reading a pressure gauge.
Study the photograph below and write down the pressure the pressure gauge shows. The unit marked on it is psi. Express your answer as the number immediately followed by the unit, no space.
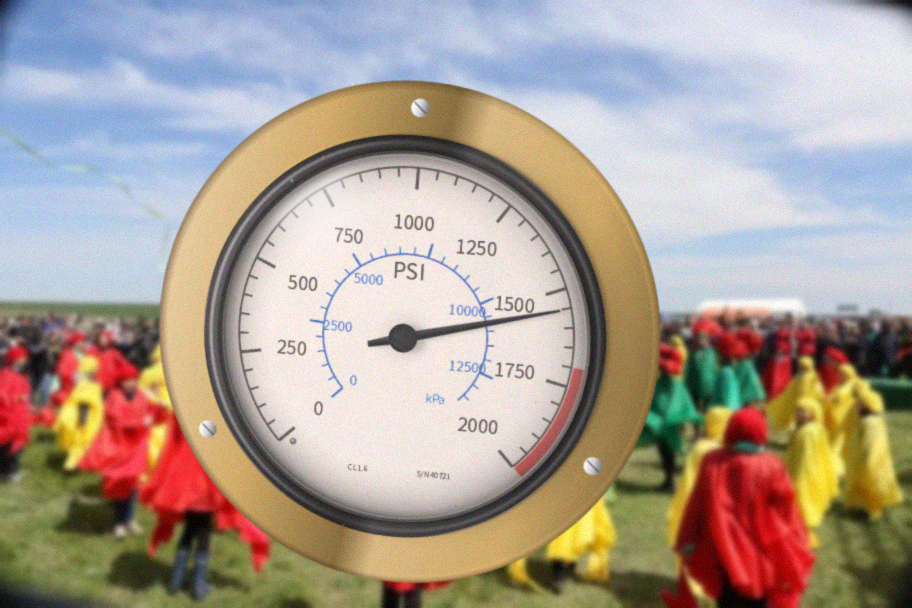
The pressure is 1550psi
